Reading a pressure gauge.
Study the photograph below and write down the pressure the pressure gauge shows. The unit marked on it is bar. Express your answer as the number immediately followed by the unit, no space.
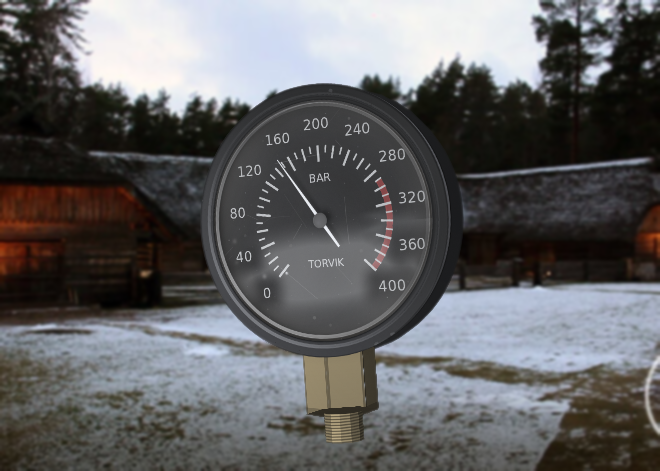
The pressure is 150bar
